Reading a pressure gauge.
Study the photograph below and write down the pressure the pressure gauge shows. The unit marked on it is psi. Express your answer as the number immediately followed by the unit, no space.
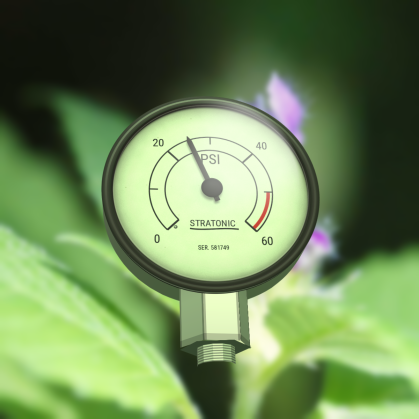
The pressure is 25psi
